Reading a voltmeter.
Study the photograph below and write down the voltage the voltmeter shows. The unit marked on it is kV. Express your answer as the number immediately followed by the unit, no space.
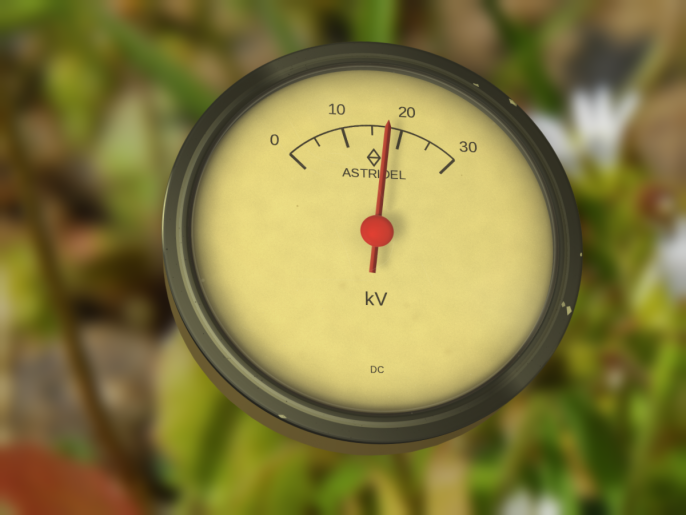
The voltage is 17.5kV
